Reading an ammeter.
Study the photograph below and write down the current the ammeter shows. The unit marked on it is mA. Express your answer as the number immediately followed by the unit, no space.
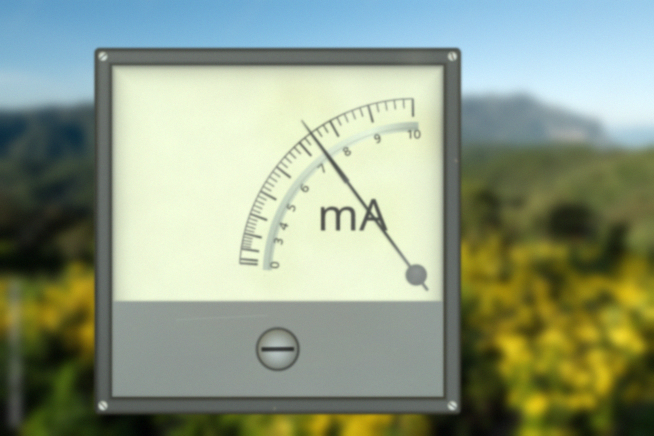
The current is 7.4mA
